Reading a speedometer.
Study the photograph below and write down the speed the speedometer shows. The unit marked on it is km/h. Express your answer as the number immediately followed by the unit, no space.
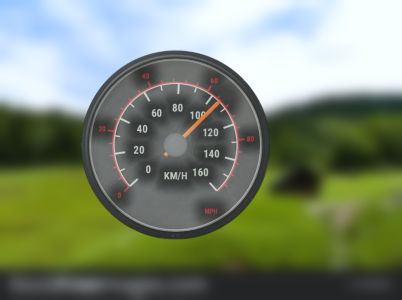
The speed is 105km/h
